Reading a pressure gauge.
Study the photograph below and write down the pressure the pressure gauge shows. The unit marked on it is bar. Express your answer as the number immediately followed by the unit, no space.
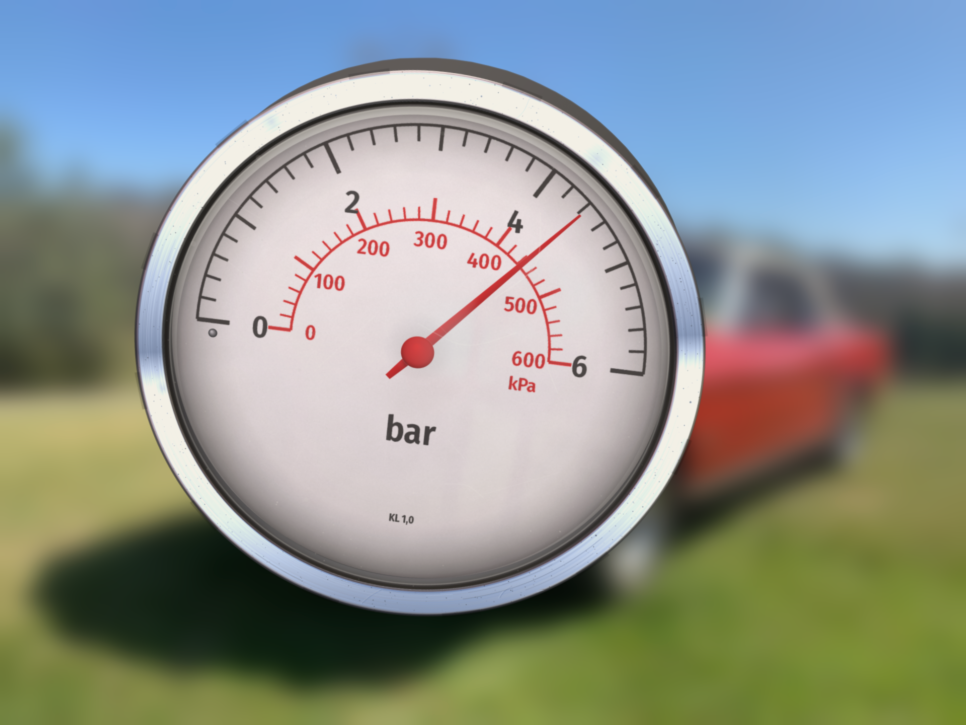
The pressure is 4.4bar
